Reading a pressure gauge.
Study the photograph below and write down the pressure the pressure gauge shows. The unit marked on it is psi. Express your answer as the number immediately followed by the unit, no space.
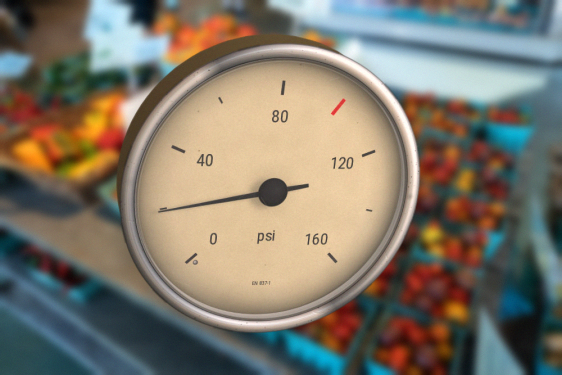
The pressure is 20psi
